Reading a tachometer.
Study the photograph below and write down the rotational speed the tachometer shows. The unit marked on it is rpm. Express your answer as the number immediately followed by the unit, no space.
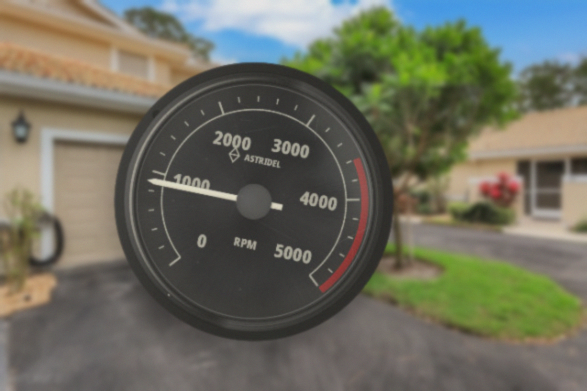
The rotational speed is 900rpm
